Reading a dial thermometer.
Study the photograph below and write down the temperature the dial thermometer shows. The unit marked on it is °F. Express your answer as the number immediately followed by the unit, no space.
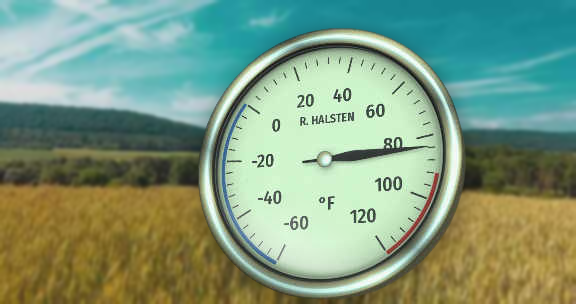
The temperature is 84°F
